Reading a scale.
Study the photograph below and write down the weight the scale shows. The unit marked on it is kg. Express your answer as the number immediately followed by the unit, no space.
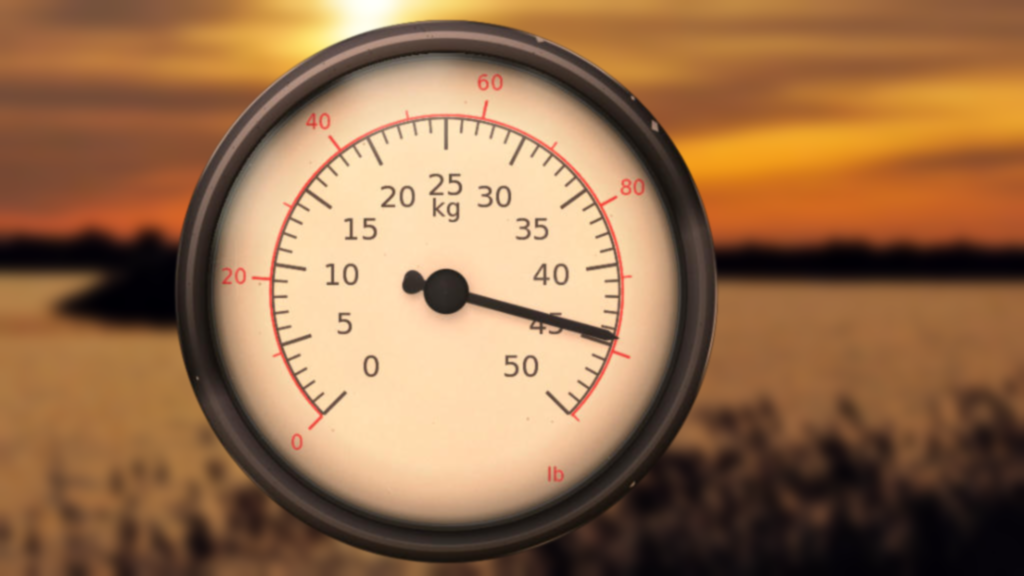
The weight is 44.5kg
